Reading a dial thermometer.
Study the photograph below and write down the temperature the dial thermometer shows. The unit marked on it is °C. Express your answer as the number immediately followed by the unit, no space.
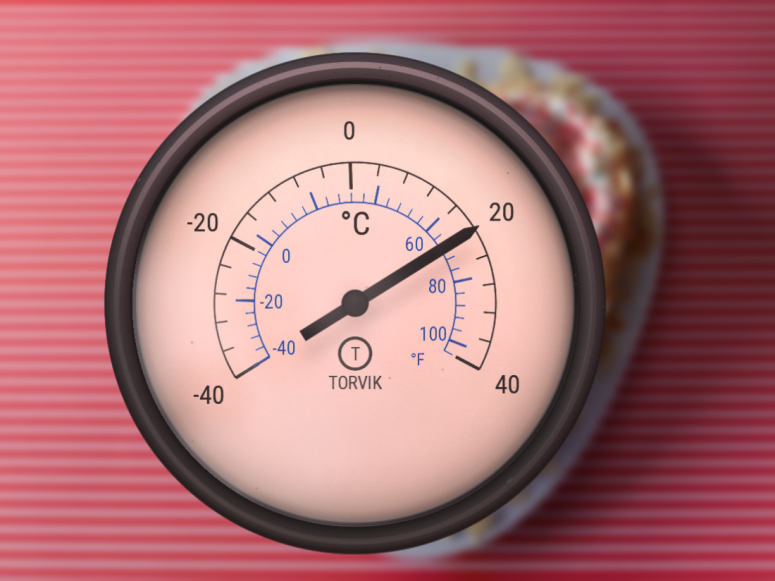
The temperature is 20°C
